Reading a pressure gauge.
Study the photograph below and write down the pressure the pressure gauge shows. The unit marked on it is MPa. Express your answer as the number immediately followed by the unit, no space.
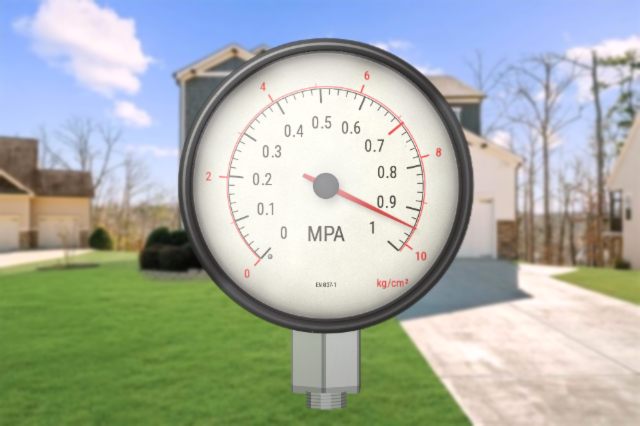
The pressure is 0.94MPa
